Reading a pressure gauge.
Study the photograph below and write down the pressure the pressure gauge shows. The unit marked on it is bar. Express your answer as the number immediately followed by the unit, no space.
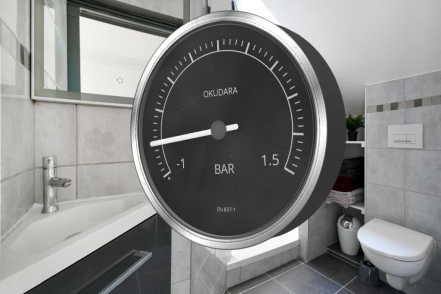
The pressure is -0.75bar
